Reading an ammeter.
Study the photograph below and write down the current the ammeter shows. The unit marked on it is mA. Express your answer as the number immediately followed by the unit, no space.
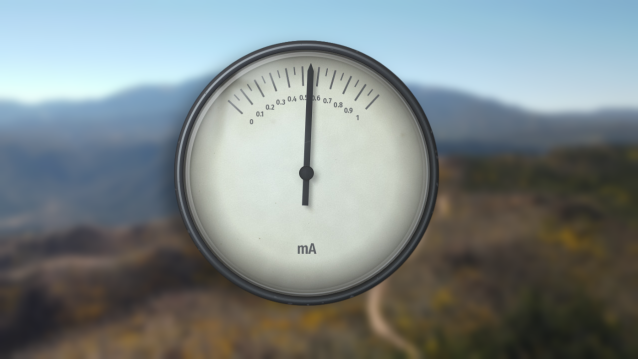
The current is 0.55mA
